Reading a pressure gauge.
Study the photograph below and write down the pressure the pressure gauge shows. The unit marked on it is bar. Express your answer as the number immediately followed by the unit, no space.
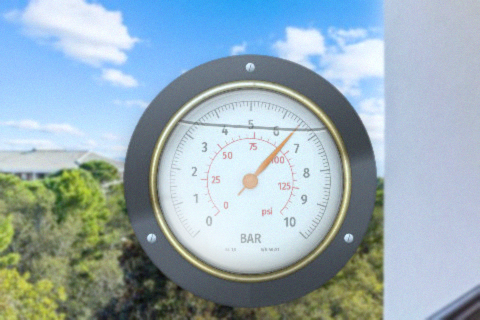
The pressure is 6.5bar
